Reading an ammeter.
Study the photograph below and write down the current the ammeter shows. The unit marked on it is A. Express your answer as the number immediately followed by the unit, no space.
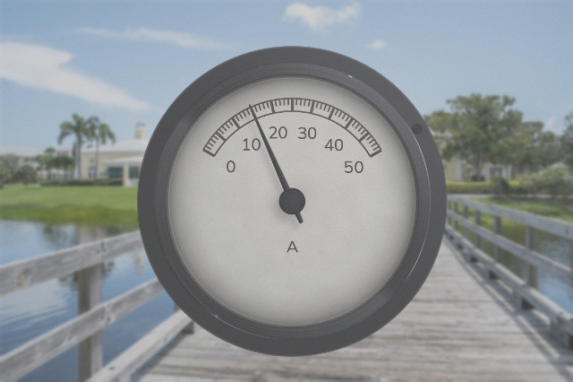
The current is 15A
